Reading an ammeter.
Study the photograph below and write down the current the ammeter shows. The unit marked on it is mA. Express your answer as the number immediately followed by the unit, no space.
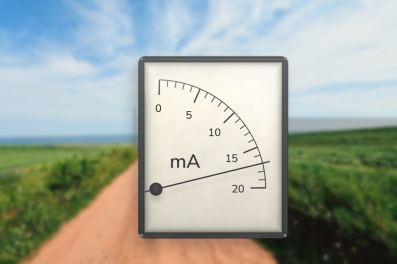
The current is 17mA
